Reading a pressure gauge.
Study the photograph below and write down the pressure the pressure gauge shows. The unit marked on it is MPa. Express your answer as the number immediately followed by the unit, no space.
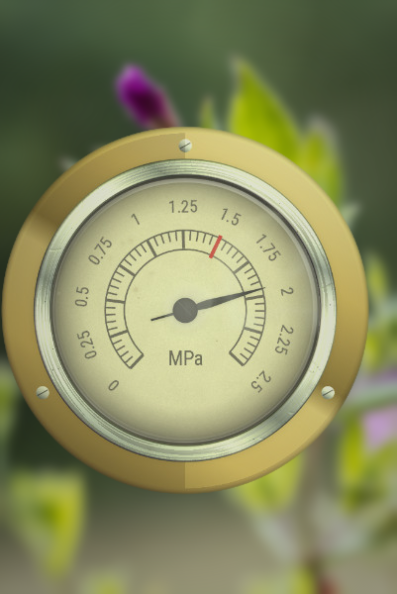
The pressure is 1.95MPa
